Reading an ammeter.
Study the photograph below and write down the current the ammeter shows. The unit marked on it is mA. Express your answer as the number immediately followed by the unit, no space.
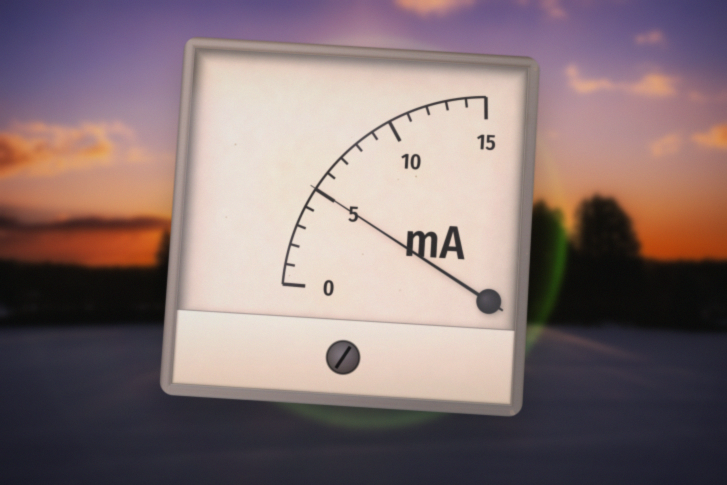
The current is 5mA
